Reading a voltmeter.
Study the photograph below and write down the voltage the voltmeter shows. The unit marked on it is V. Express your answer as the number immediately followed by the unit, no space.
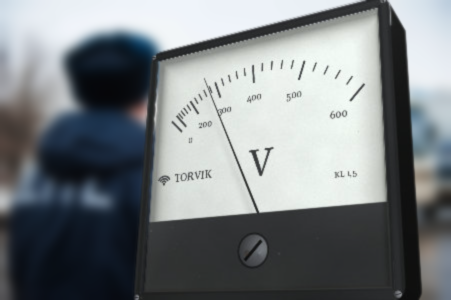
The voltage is 280V
